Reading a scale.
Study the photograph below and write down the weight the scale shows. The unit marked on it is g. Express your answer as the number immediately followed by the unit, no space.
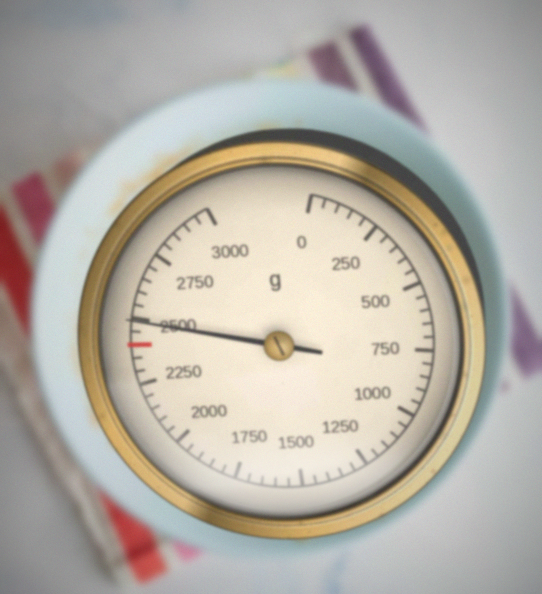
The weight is 2500g
